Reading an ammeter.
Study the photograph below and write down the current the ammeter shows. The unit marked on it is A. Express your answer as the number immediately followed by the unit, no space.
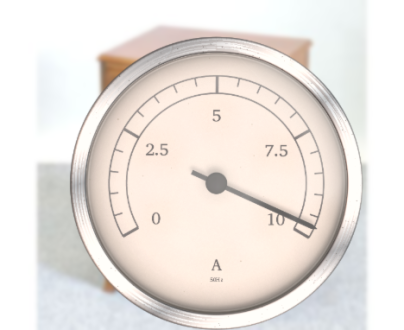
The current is 9.75A
